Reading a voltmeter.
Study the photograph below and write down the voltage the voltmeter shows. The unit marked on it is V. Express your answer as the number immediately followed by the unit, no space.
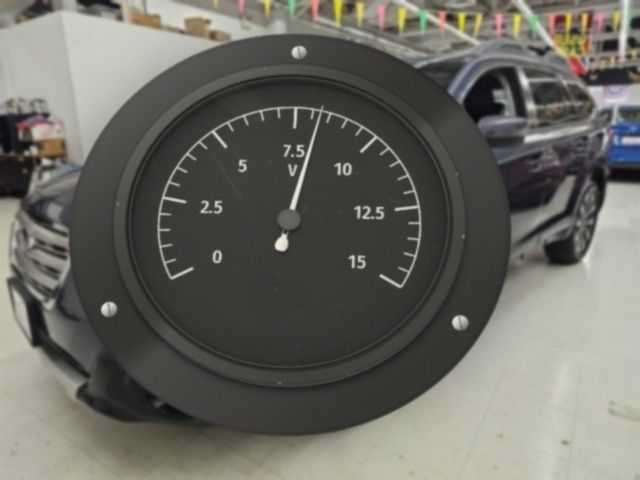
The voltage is 8.25V
